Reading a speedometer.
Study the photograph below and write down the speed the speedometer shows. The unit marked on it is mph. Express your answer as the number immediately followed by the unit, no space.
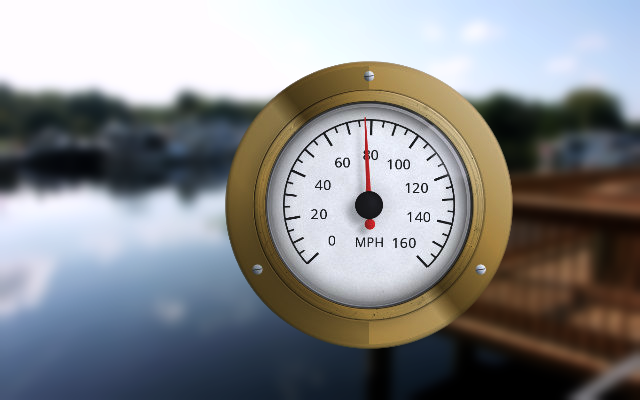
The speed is 77.5mph
